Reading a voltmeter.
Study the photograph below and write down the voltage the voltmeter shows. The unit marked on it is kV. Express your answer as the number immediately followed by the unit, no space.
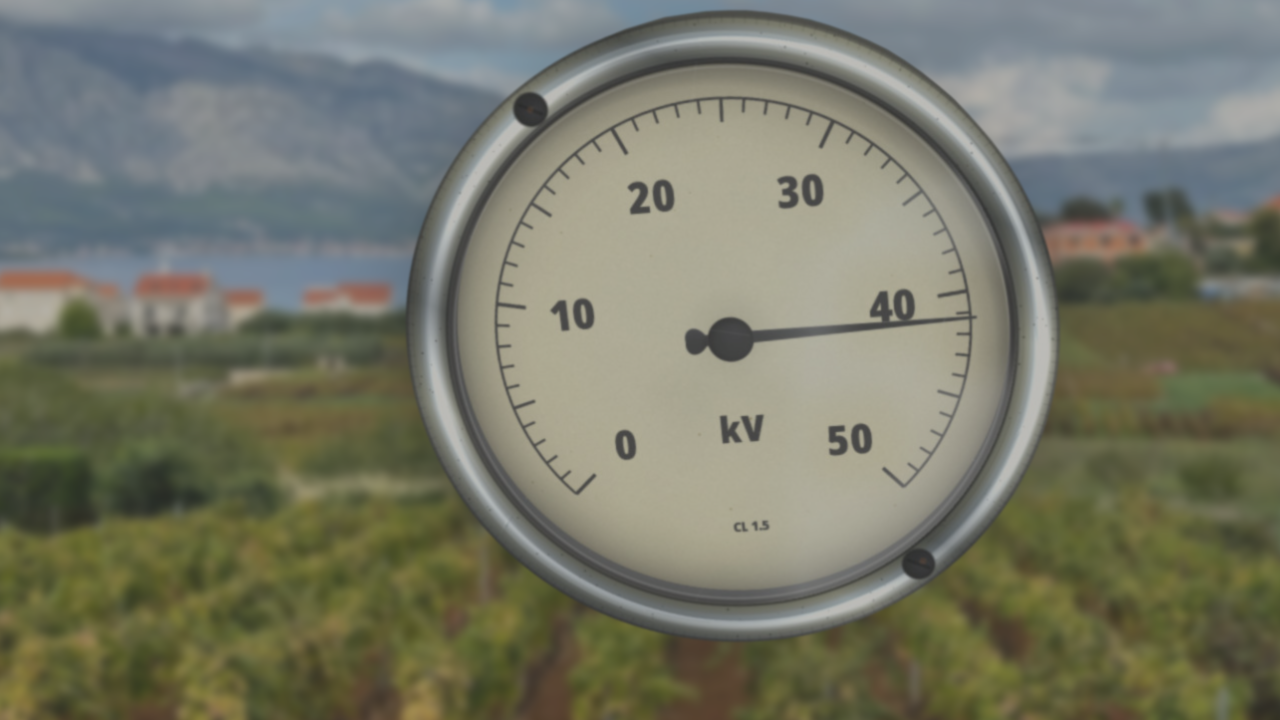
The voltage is 41kV
